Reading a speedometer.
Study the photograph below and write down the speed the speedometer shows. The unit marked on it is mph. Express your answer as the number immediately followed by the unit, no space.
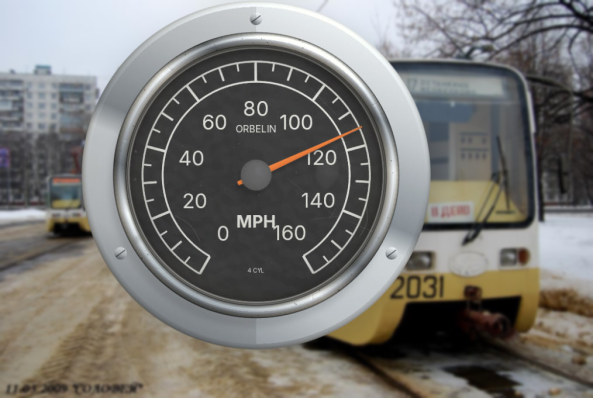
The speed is 115mph
